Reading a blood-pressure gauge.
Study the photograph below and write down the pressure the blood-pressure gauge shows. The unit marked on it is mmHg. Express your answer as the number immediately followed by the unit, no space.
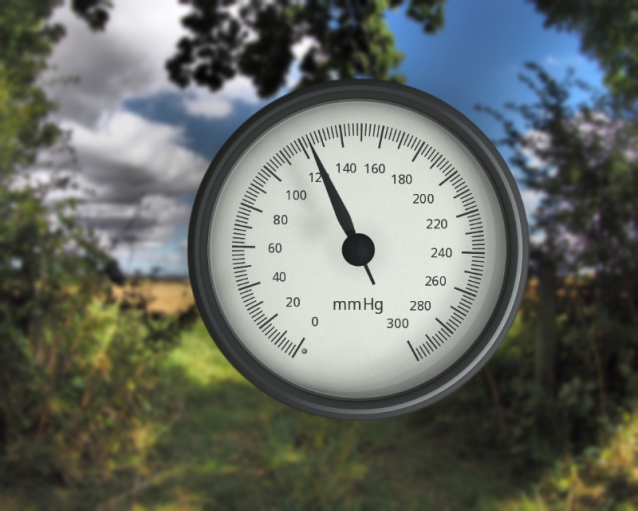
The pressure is 124mmHg
